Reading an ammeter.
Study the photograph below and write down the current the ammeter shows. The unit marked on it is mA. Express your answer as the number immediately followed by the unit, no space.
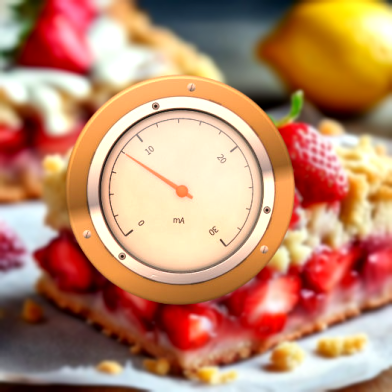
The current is 8mA
